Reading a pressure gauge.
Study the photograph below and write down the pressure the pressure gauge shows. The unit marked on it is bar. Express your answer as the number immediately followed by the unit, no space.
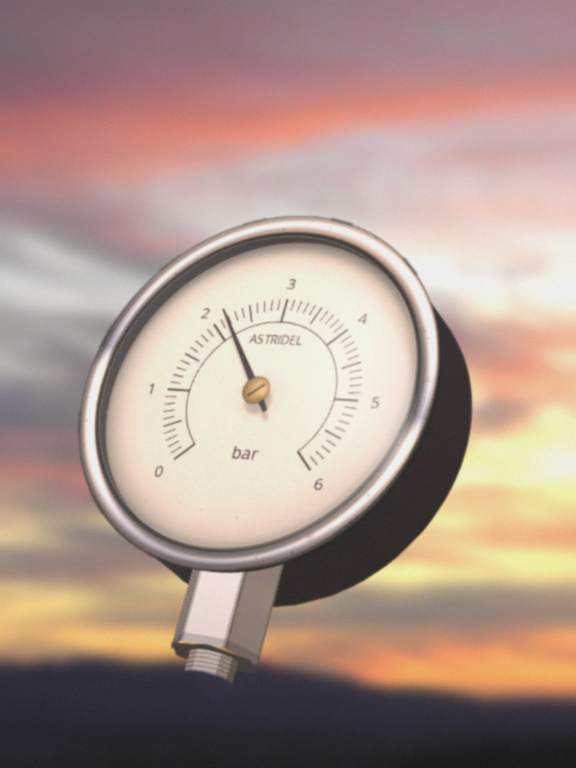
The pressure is 2.2bar
